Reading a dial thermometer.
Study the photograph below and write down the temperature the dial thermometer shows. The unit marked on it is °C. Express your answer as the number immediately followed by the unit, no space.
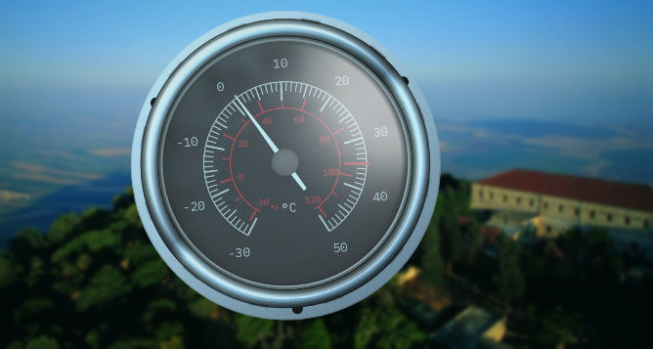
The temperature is 1°C
